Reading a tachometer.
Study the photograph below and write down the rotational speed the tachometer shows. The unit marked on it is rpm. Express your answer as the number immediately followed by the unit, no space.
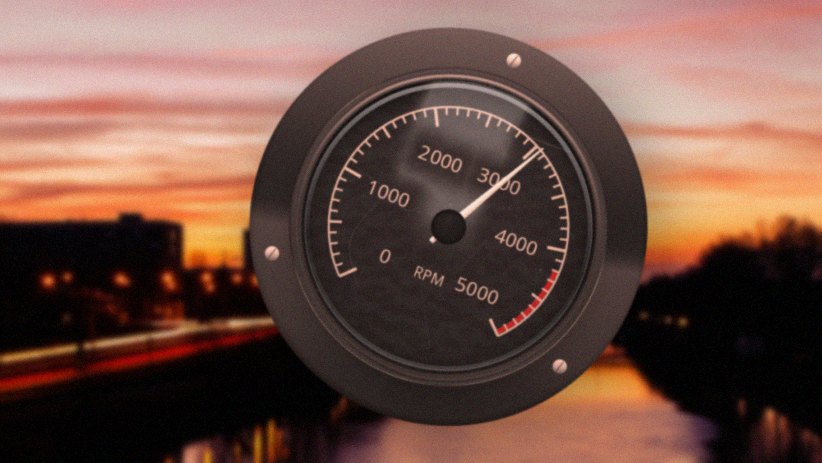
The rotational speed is 3050rpm
